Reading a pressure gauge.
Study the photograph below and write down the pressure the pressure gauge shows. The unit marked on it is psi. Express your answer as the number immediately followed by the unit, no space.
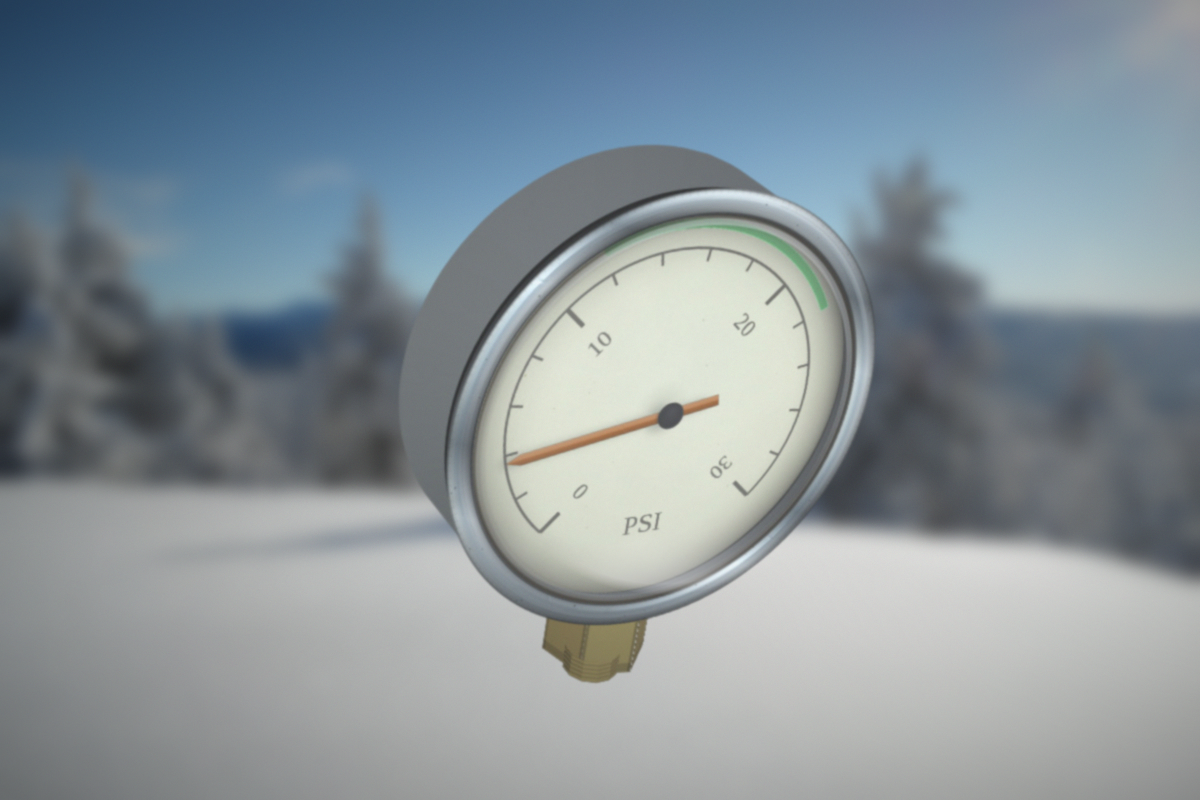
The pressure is 4psi
